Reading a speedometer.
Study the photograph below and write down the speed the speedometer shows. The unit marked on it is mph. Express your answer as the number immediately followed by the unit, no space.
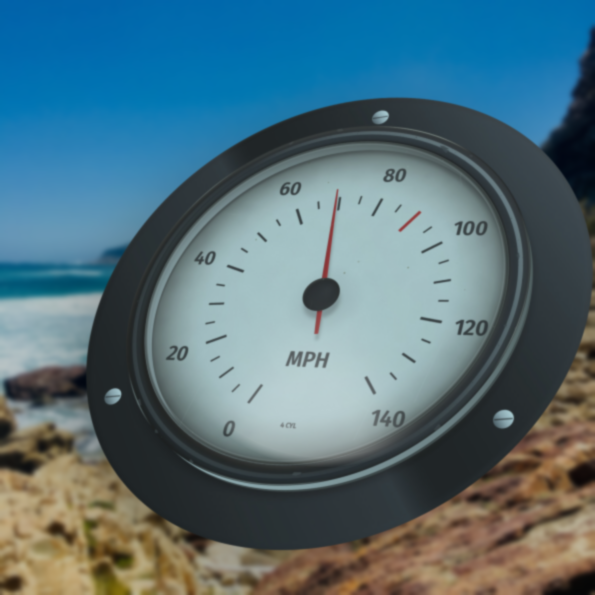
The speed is 70mph
